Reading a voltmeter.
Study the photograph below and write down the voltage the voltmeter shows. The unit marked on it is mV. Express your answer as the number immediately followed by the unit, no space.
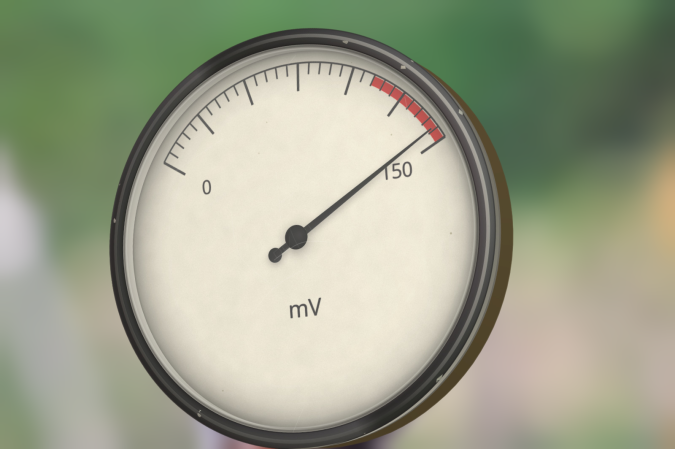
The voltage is 145mV
